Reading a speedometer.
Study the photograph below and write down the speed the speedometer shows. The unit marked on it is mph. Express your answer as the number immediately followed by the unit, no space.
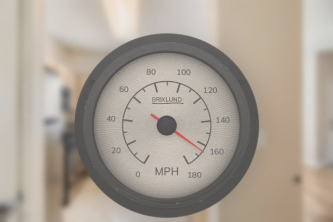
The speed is 165mph
